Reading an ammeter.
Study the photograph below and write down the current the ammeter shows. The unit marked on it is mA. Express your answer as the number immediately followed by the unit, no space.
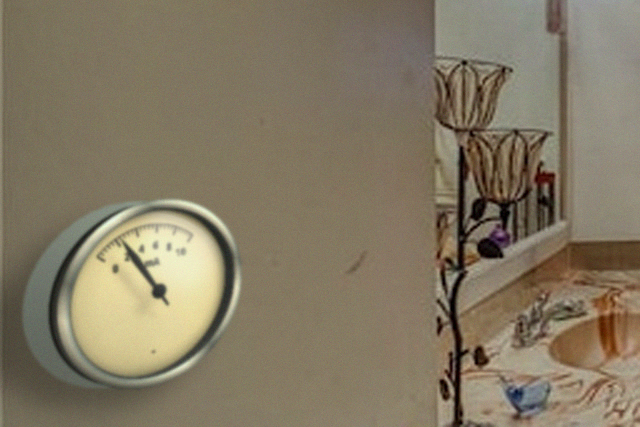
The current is 2mA
